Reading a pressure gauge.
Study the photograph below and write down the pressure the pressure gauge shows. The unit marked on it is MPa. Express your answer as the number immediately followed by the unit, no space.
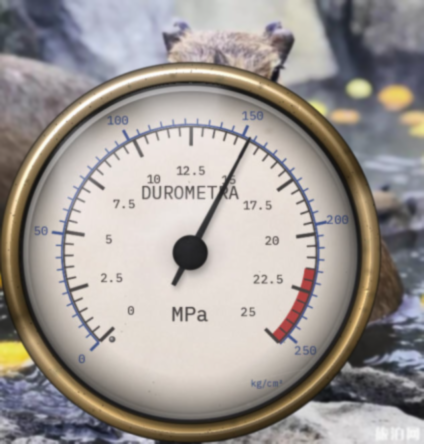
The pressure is 15MPa
